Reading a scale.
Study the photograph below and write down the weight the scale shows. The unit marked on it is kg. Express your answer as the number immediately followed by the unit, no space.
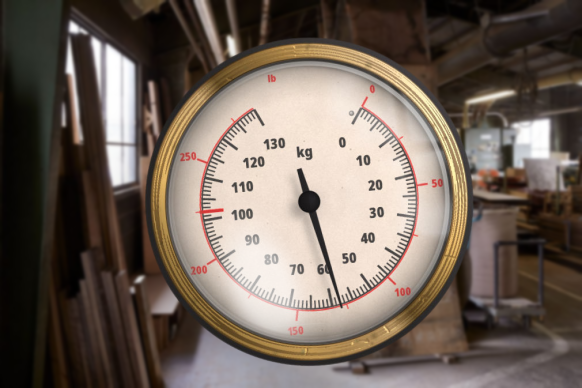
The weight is 58kg
